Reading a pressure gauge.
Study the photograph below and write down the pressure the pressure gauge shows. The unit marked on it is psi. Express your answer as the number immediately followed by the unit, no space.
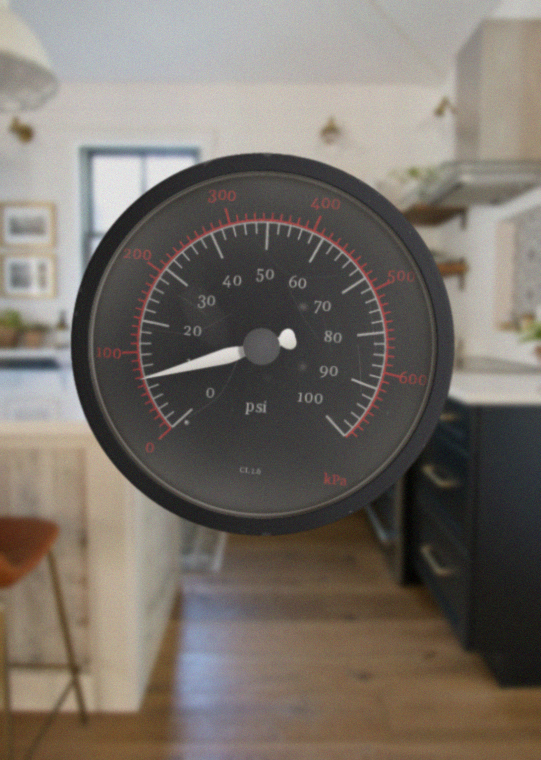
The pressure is 10psi
